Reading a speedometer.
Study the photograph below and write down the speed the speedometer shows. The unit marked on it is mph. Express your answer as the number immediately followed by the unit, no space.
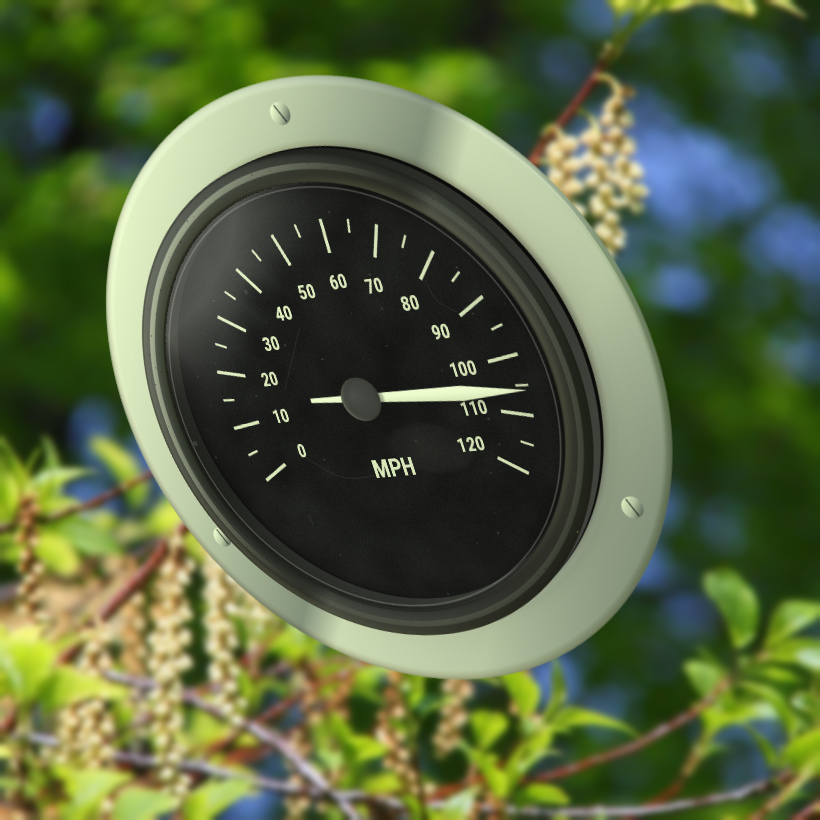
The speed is 105mph
